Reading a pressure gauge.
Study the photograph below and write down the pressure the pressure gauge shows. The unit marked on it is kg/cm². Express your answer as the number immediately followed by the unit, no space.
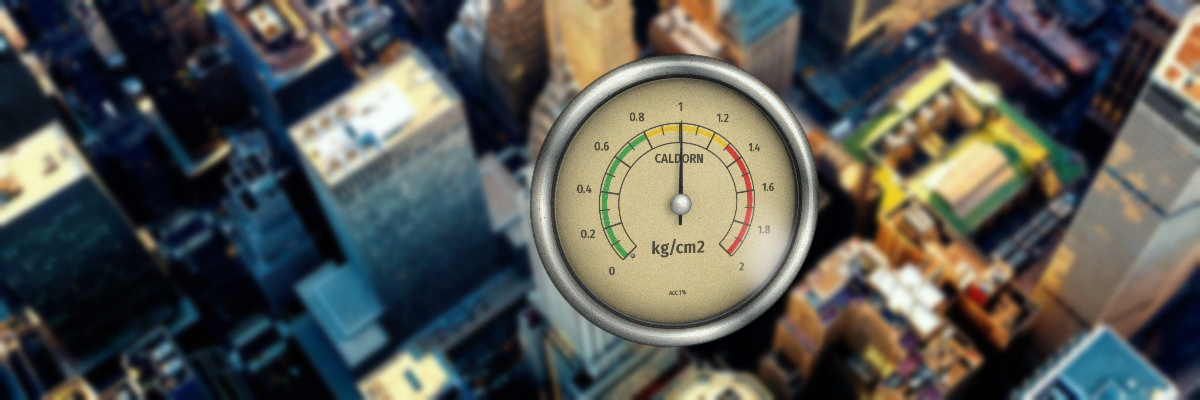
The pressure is 1kg/cm²
